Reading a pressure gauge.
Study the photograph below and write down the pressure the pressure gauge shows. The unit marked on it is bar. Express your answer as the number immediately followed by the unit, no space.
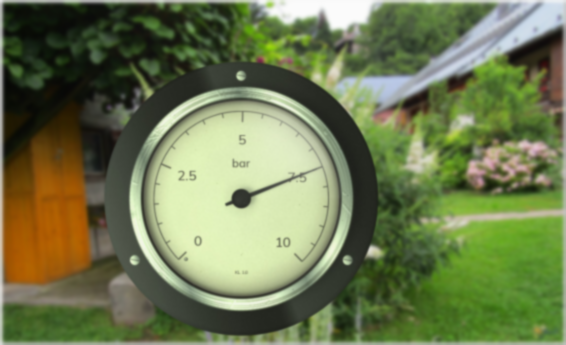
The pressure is 7.5bar
